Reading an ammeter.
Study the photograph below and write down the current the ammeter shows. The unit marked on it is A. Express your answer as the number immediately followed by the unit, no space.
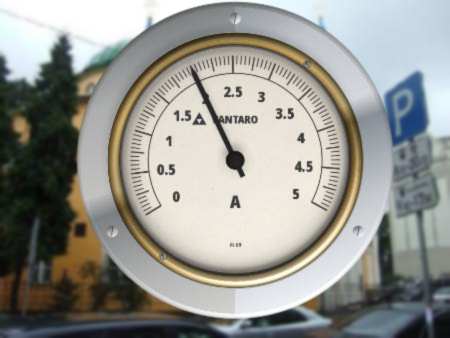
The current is 2A
